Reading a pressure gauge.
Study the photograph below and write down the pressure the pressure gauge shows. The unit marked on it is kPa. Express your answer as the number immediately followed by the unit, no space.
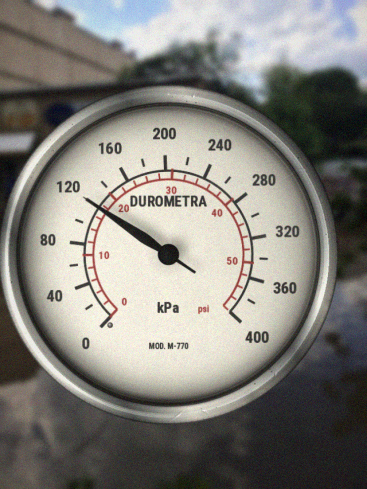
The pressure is 120kPa
